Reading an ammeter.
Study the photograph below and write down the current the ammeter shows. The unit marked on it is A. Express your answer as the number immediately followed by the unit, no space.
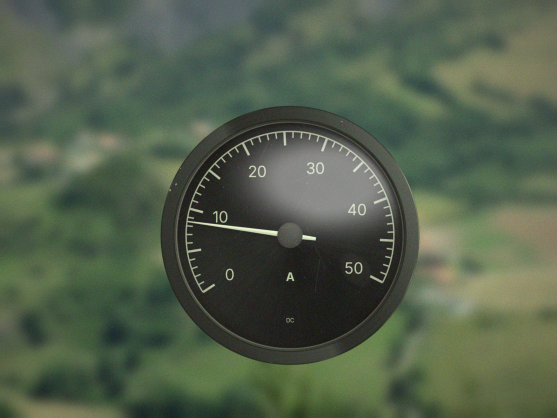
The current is 8.5A
